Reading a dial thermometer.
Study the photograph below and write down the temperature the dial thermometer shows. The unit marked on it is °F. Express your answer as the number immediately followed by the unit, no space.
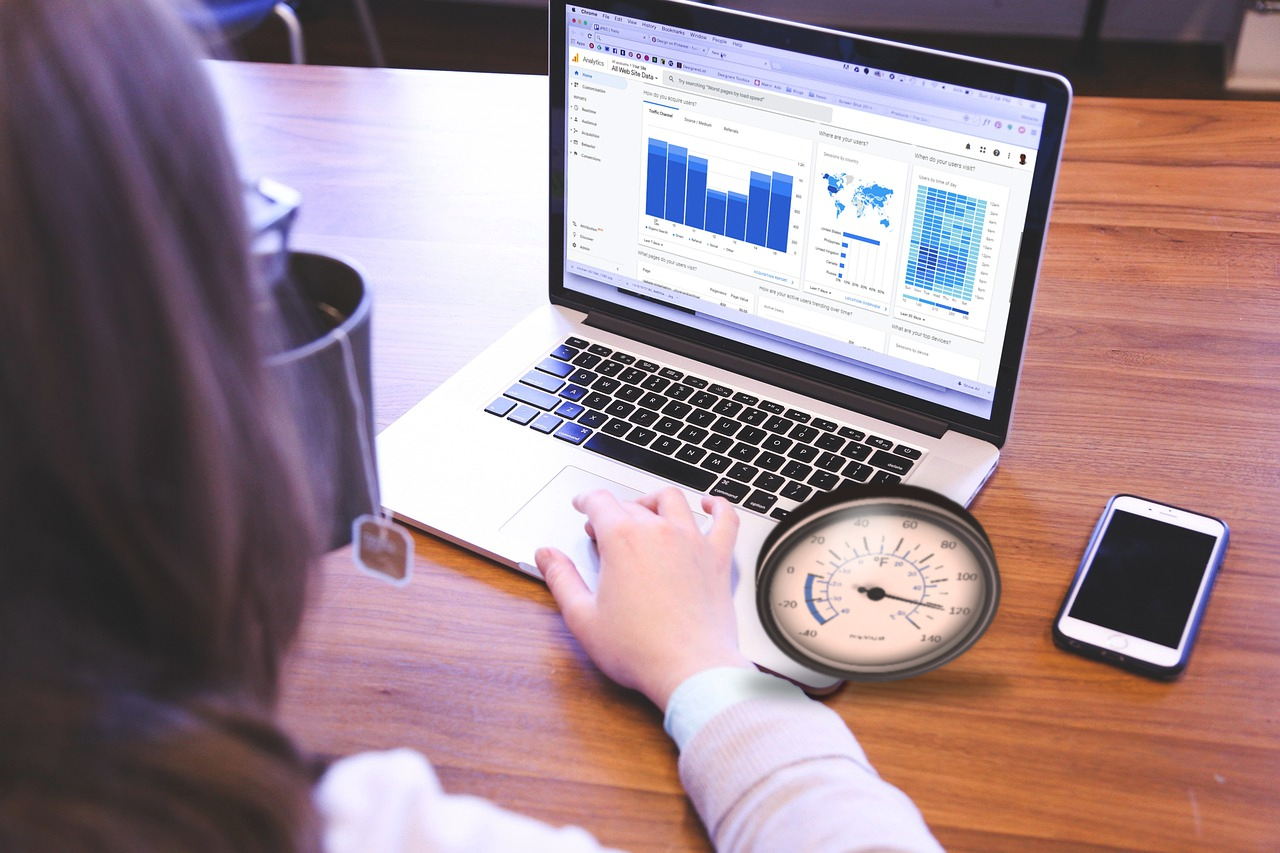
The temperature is 120°F
